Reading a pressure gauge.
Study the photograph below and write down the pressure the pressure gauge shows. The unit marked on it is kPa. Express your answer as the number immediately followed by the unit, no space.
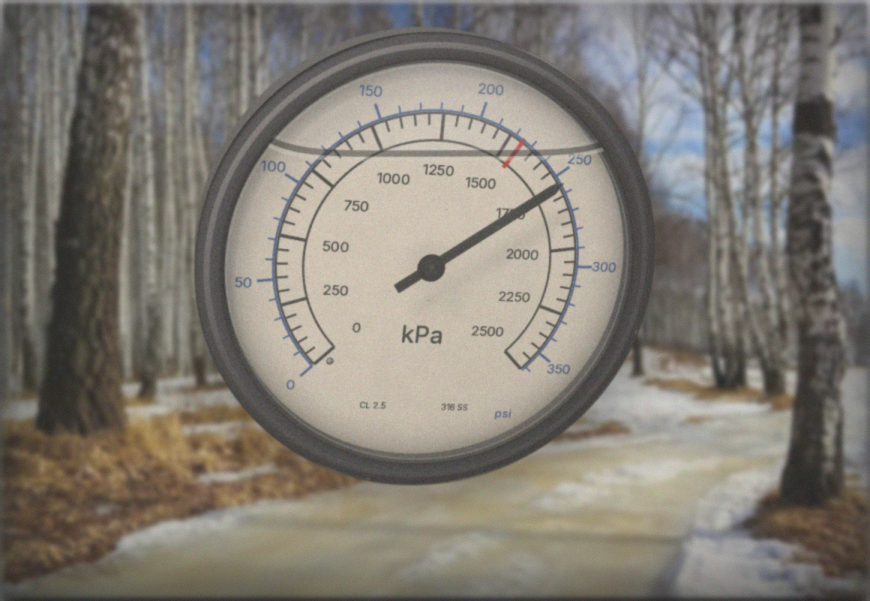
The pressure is 1750kPa
